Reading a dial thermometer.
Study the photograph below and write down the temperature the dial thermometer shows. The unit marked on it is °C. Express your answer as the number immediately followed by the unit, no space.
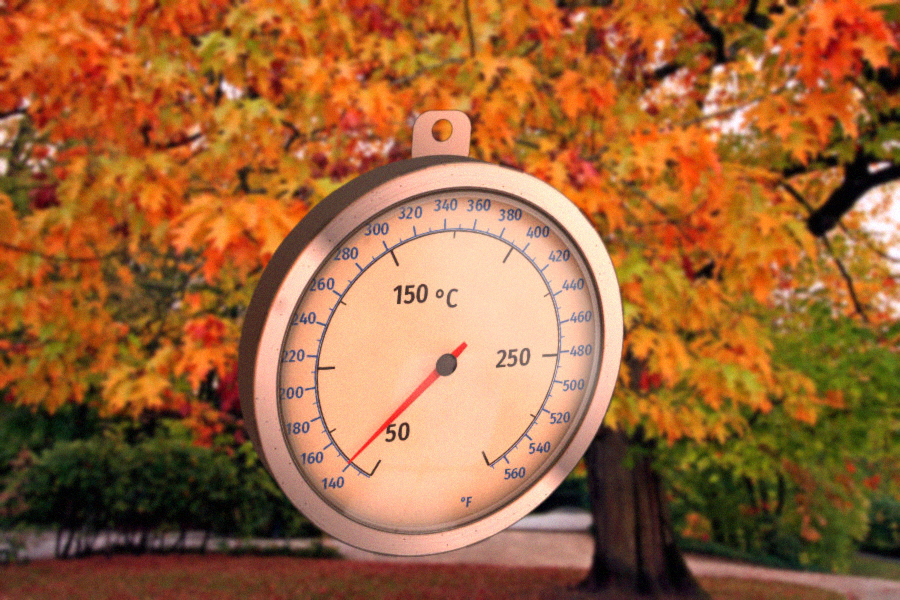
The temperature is 62.5°C
